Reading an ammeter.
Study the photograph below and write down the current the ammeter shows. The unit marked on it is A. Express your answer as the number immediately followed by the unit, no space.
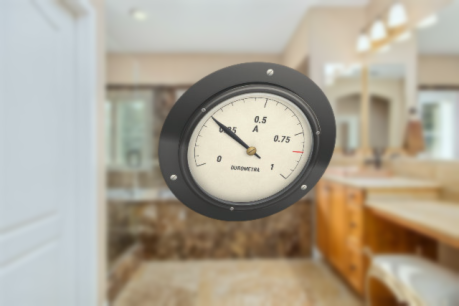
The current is 0.25A
